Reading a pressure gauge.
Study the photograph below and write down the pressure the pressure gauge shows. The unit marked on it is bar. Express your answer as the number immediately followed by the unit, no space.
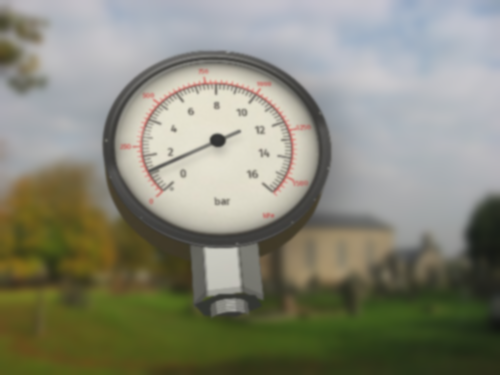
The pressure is 1bar
